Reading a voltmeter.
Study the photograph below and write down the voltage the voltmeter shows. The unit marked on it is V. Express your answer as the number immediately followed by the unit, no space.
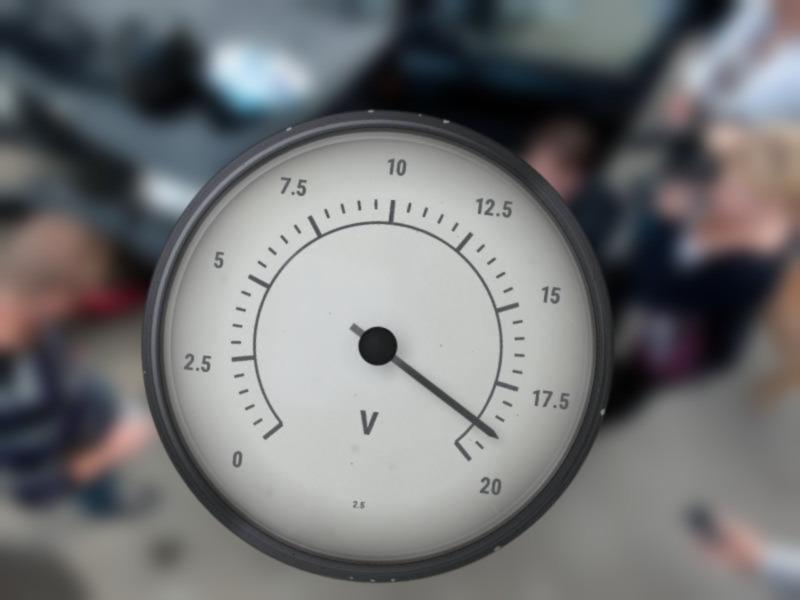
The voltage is 19V
